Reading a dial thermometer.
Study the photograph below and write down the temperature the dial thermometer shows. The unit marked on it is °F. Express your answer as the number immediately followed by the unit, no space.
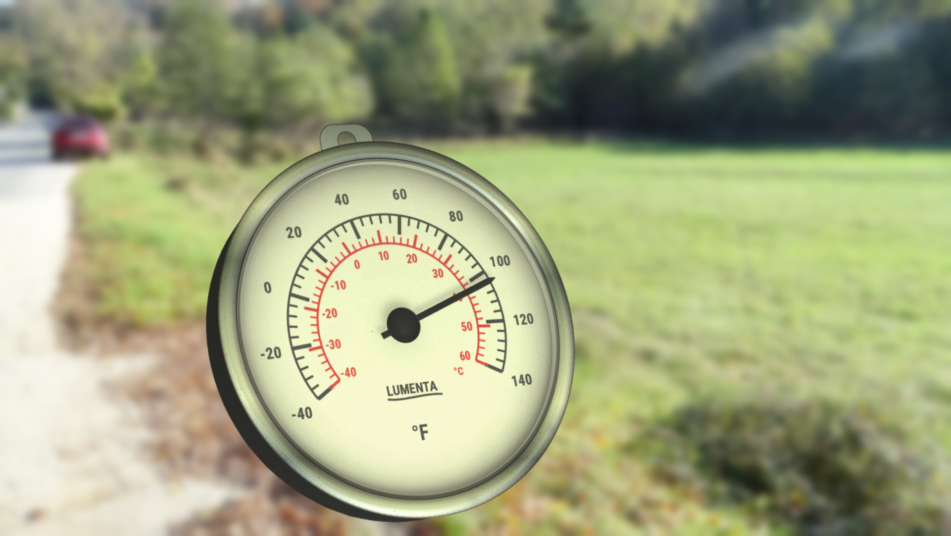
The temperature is 104°F
